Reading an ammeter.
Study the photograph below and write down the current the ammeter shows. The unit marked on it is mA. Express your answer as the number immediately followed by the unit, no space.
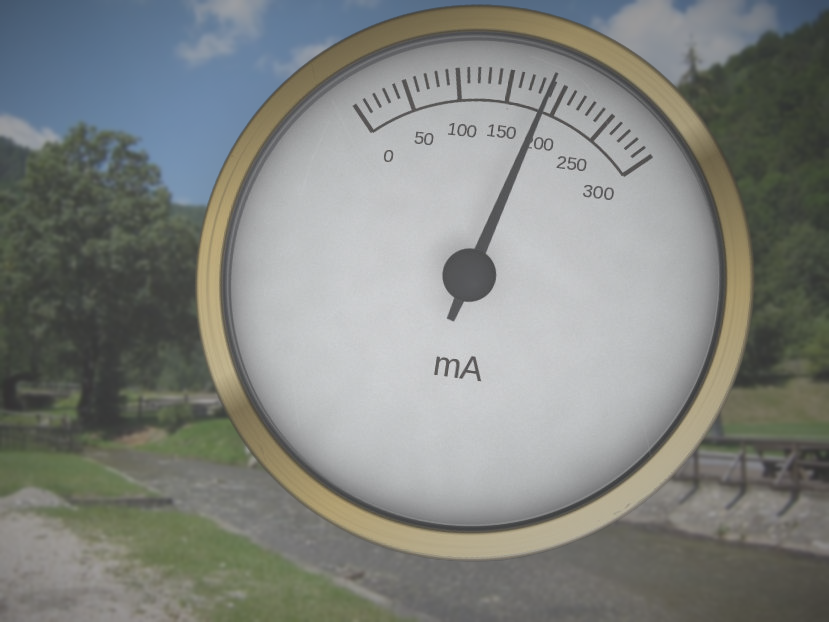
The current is 190mA
